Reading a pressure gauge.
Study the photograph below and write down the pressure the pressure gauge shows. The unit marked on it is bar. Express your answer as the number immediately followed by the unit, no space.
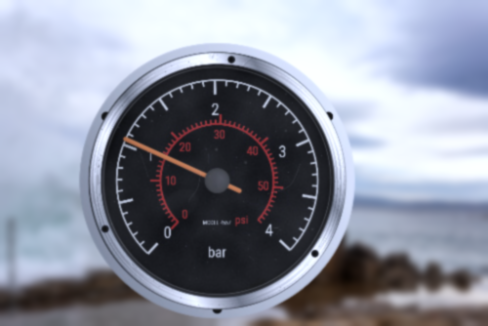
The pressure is 1.05bar
